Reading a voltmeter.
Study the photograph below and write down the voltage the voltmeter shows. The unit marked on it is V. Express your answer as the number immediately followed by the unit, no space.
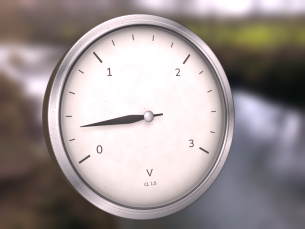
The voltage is 0.3V
